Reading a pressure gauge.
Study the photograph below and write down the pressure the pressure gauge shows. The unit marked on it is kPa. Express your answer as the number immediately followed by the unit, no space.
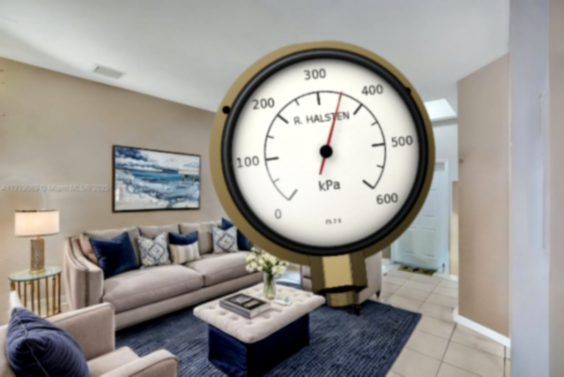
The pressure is 350kPa
